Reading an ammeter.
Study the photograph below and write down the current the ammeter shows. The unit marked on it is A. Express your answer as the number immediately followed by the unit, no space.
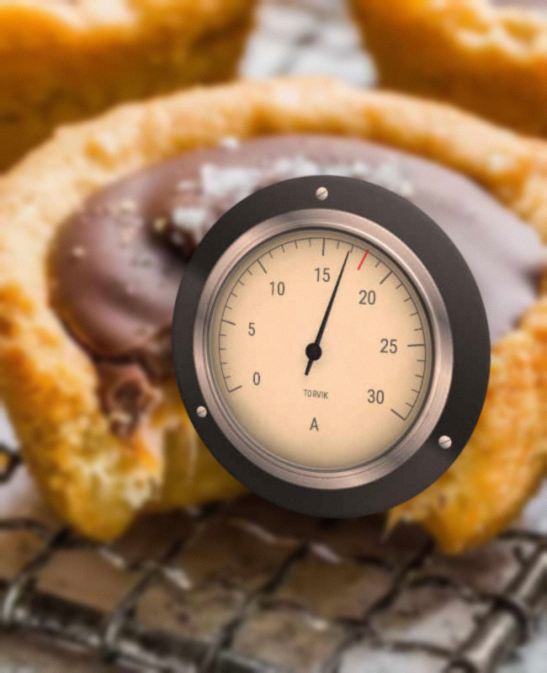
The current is 17A
